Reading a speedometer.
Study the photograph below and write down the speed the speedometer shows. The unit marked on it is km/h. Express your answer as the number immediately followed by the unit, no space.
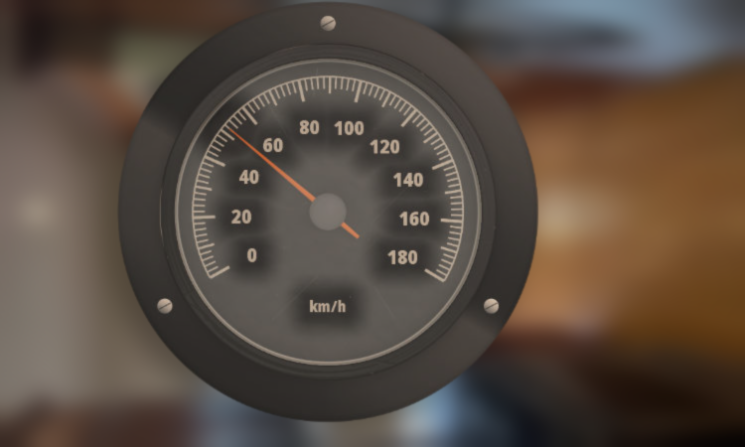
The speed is 52km/h
